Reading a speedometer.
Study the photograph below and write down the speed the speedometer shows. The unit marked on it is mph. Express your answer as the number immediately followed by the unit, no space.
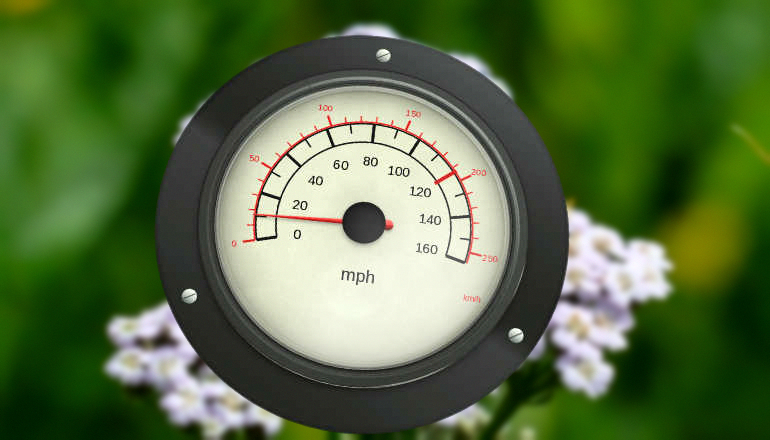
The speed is 10mph
